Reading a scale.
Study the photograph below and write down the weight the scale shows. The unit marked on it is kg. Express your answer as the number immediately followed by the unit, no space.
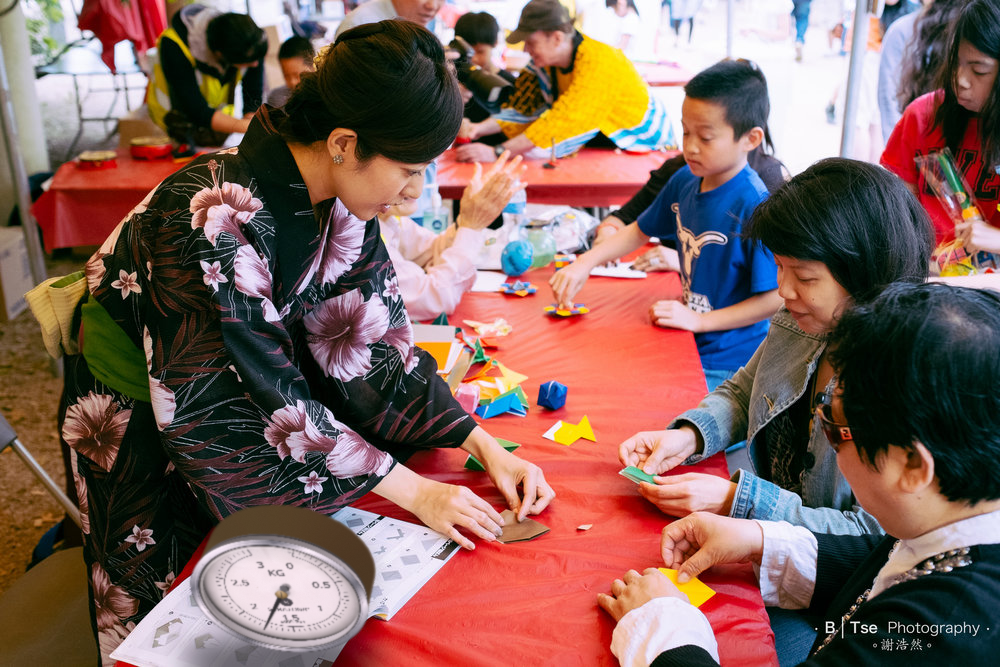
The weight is 1.75kg
